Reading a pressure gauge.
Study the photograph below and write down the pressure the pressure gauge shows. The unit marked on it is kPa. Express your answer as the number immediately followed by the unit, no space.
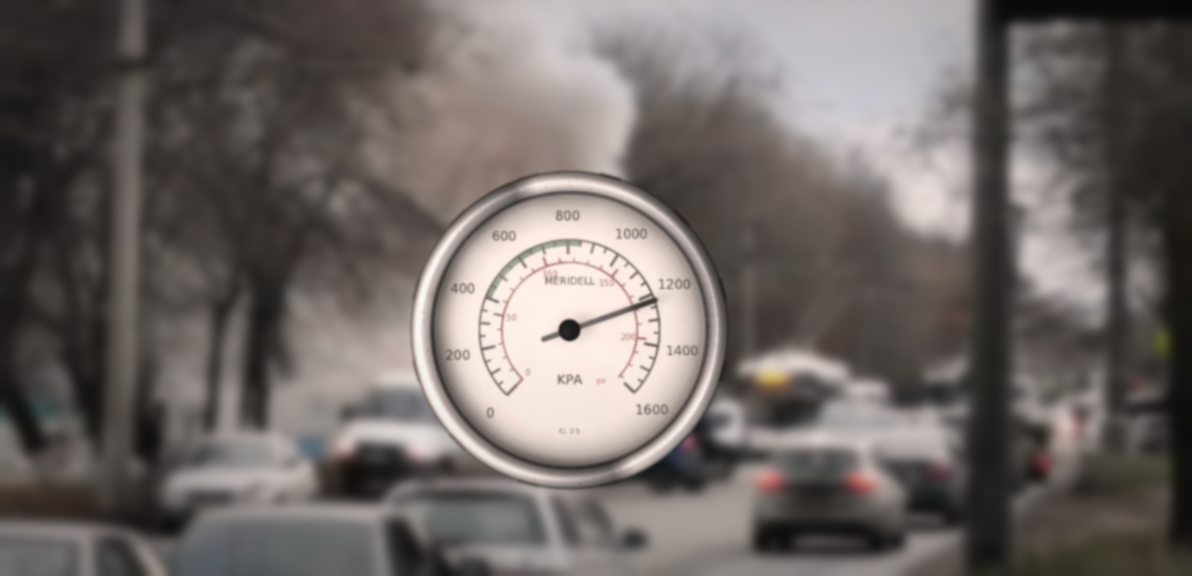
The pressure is 1225kPa
